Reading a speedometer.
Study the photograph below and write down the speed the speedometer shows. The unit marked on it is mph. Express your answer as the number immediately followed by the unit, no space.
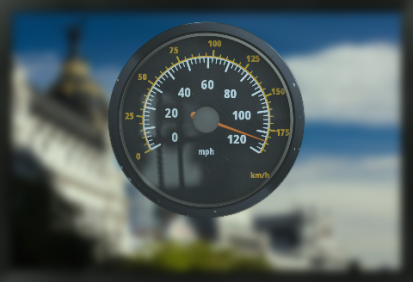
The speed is 114mph
